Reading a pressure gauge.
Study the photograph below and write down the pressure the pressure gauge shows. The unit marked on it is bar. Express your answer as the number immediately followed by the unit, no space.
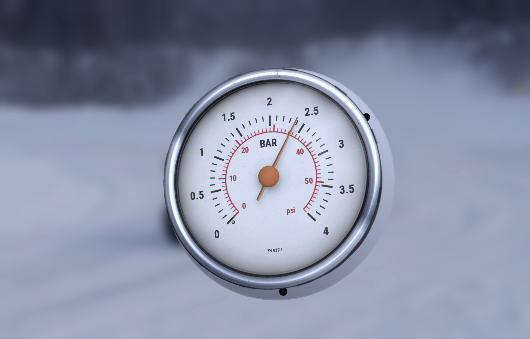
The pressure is 2.4bar
